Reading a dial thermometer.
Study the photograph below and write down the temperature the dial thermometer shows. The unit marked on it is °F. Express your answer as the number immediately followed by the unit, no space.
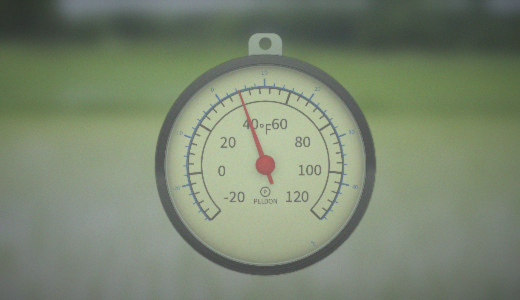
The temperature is 40°F
